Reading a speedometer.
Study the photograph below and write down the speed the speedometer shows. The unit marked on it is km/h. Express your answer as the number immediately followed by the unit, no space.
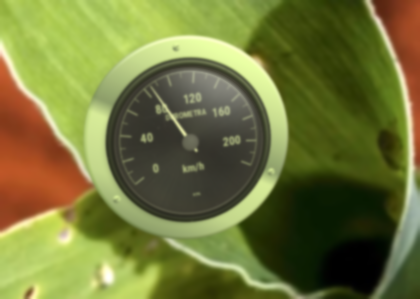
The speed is 85km/h
